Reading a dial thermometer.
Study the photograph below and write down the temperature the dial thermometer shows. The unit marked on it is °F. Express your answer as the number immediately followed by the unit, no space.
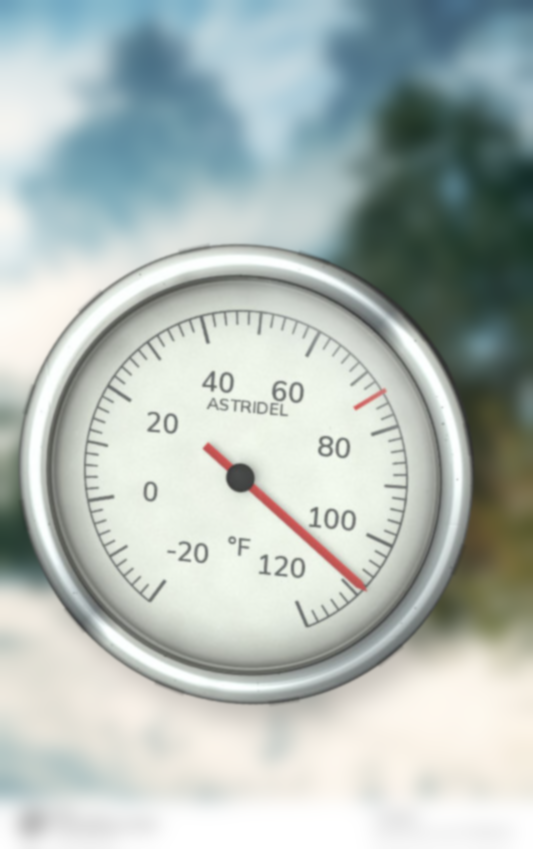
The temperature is 108°F
